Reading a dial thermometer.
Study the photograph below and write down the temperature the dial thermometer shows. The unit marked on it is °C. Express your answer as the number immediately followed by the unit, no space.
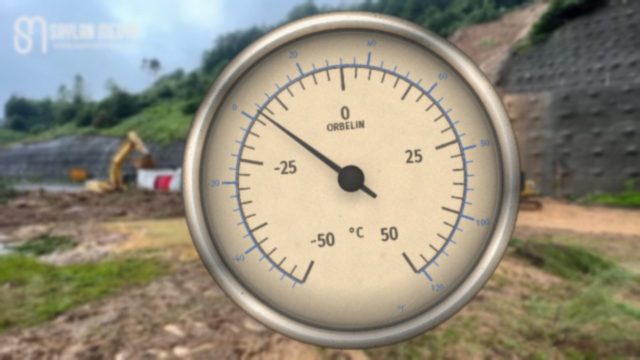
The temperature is -16.25°C
